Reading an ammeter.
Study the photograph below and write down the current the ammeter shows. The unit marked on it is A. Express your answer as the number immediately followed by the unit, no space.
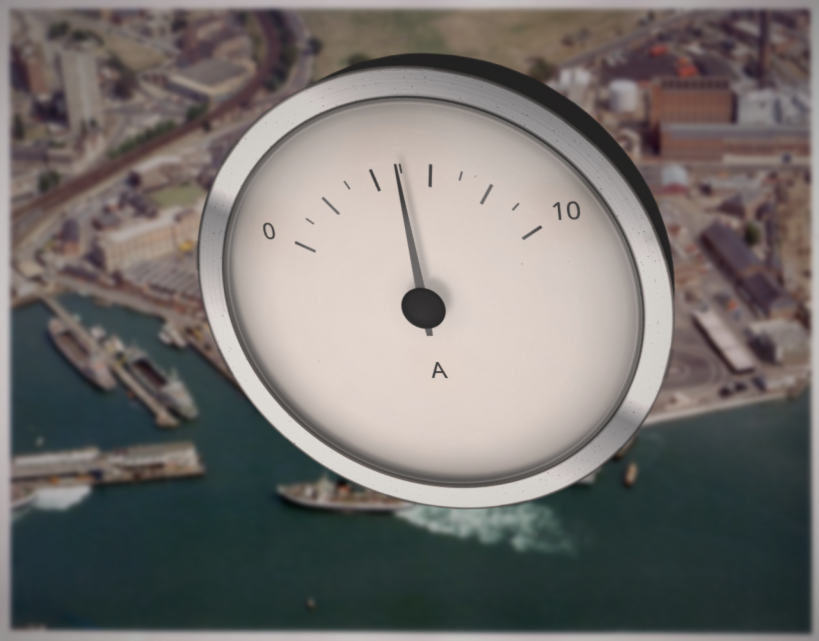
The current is 5A
